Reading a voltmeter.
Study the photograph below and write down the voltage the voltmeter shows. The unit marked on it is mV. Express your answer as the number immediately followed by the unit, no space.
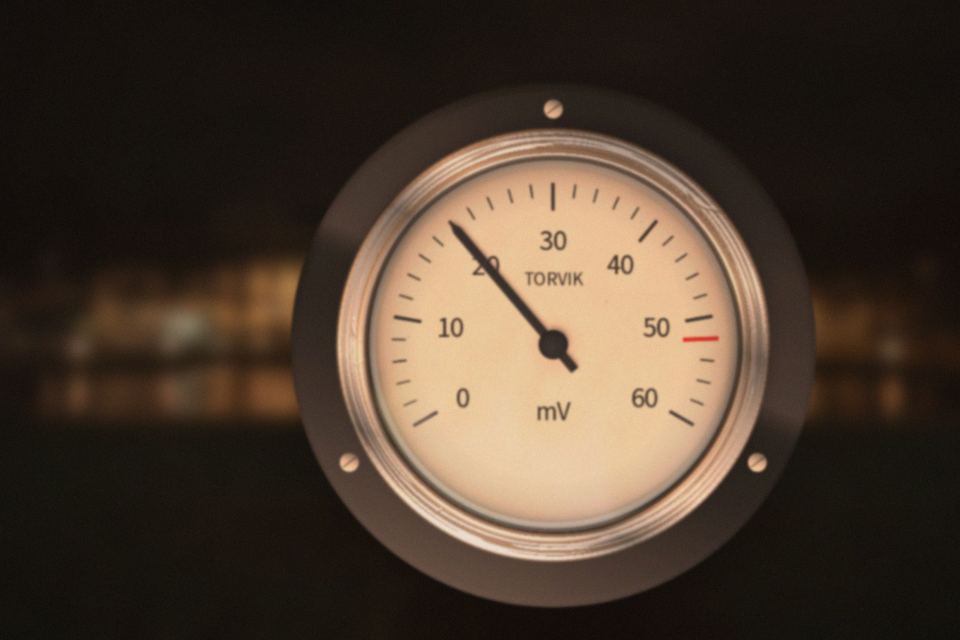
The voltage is 20mV
